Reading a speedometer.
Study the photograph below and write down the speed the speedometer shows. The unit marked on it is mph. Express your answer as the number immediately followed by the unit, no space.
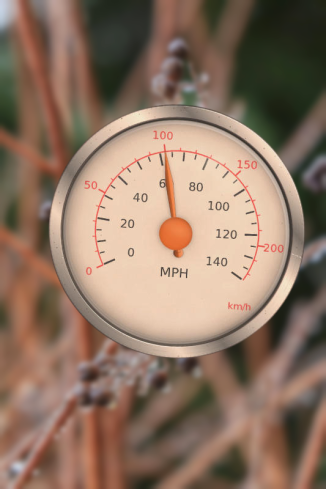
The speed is 62.5mph
